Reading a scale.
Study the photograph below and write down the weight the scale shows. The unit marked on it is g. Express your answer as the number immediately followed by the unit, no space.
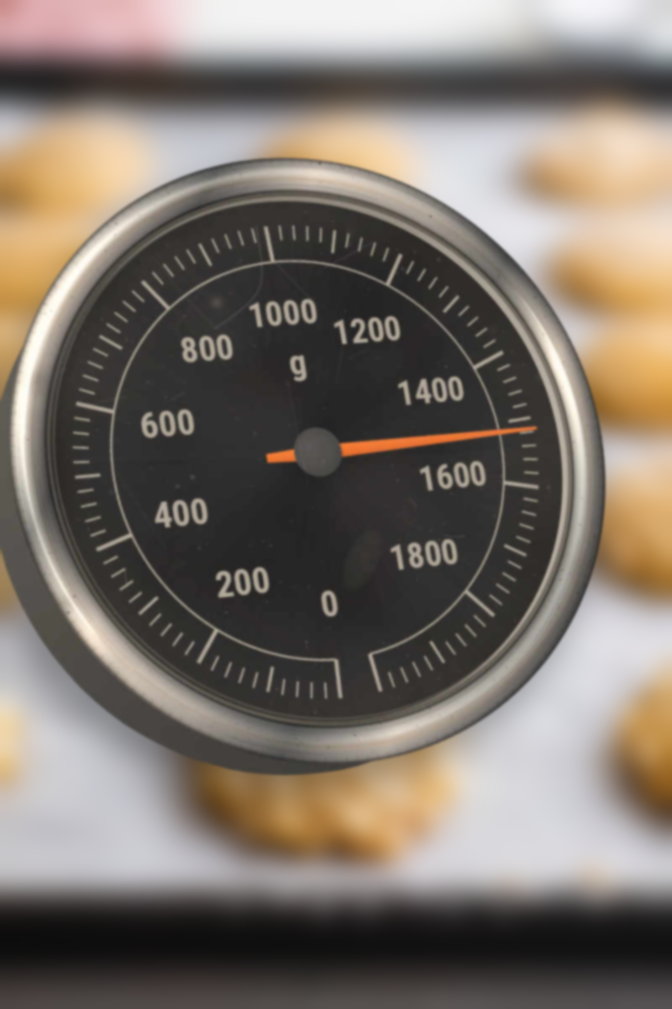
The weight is 1520g
